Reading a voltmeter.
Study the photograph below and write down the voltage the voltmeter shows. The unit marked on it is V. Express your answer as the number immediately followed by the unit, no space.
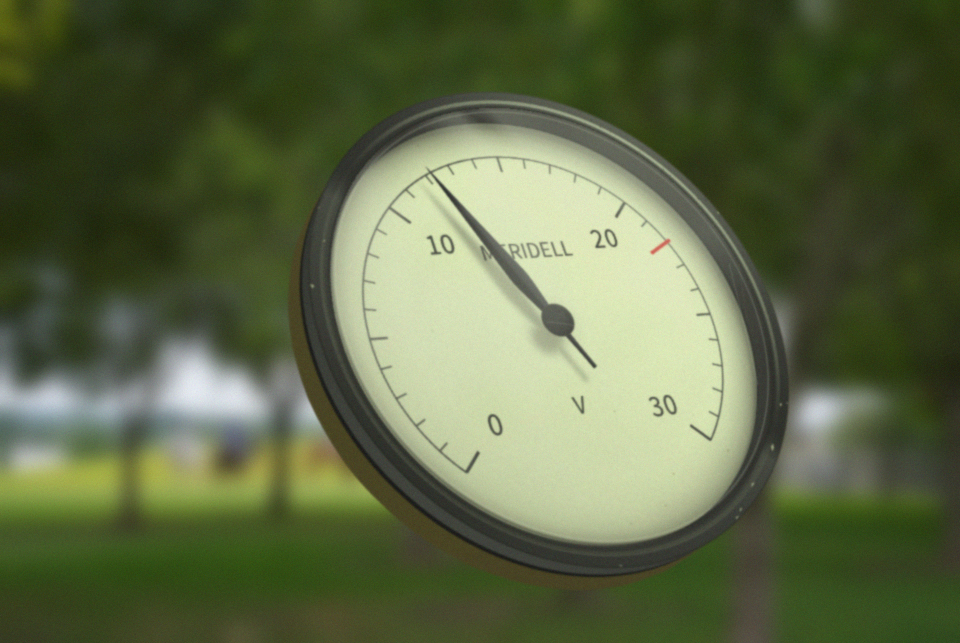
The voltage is 12V
